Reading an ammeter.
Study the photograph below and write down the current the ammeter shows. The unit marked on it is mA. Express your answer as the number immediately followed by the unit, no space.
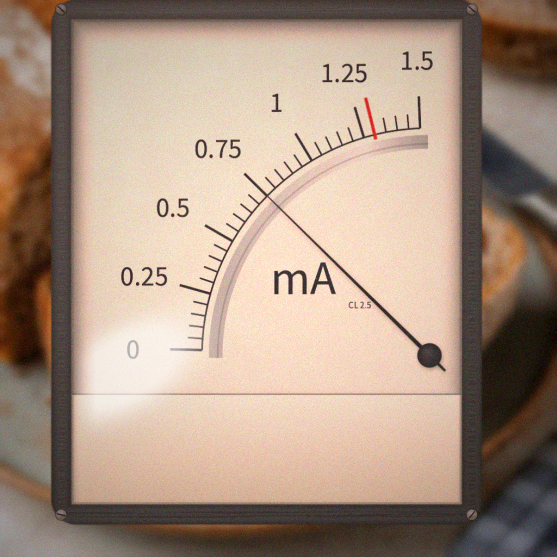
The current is 0.75mA
